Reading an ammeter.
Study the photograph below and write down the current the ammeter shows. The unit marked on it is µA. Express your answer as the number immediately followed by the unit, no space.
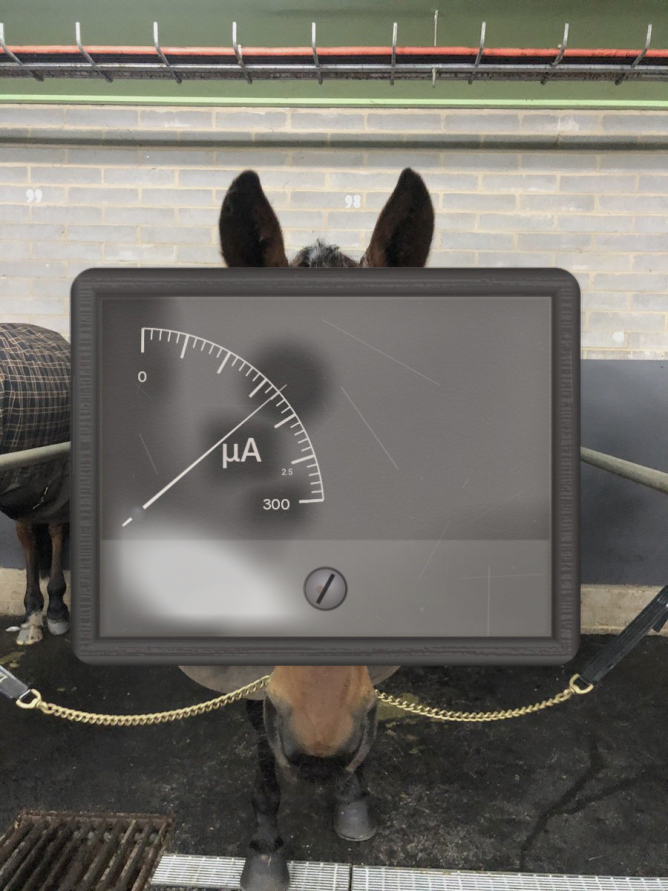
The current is 170µA
